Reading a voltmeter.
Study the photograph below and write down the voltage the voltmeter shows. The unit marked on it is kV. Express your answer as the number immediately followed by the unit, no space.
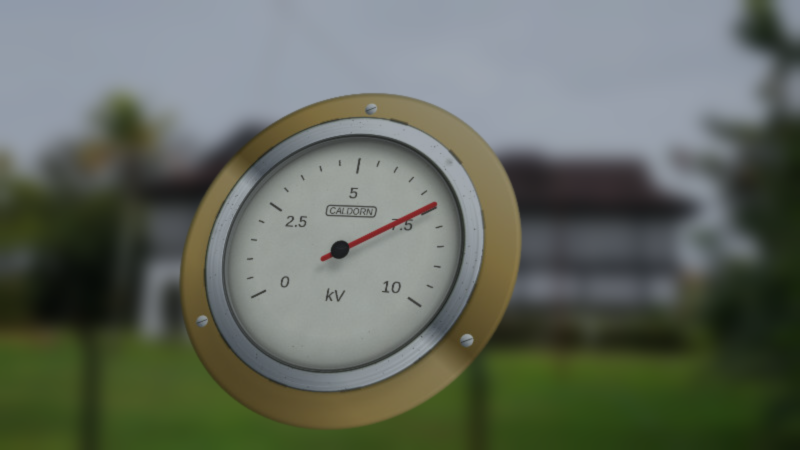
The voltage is 7.5kV
